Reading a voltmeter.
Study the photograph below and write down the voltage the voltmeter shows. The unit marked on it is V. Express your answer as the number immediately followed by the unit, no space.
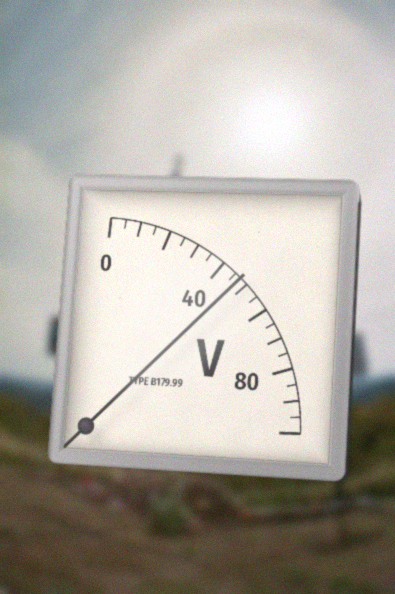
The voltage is 47.5V
